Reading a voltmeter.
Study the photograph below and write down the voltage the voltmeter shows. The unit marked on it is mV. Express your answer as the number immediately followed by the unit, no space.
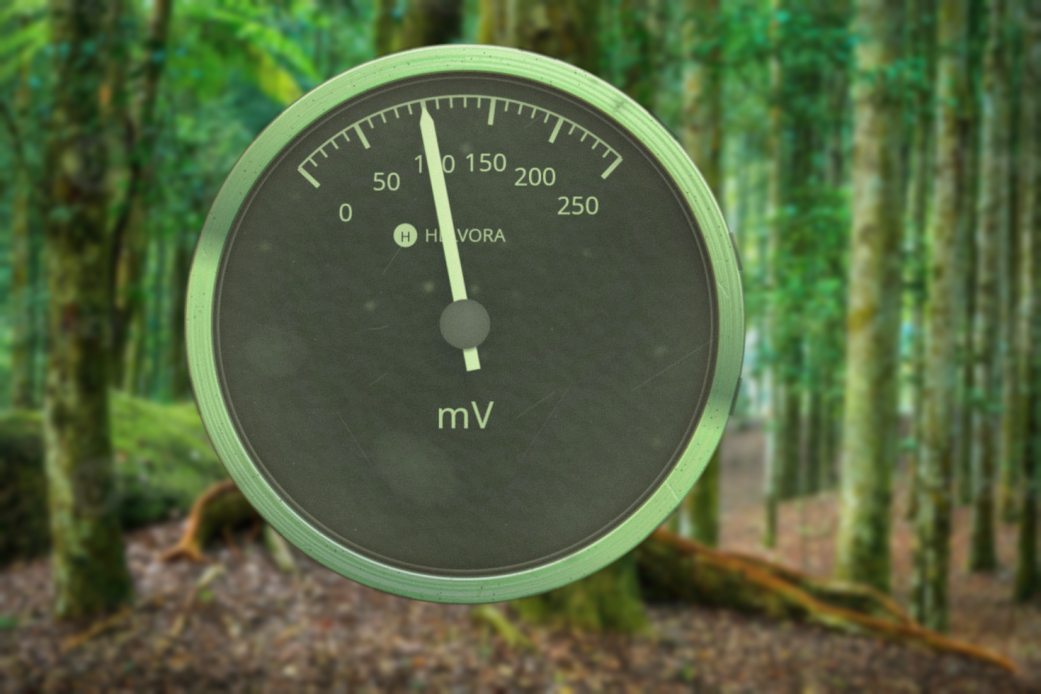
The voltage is 100mV
